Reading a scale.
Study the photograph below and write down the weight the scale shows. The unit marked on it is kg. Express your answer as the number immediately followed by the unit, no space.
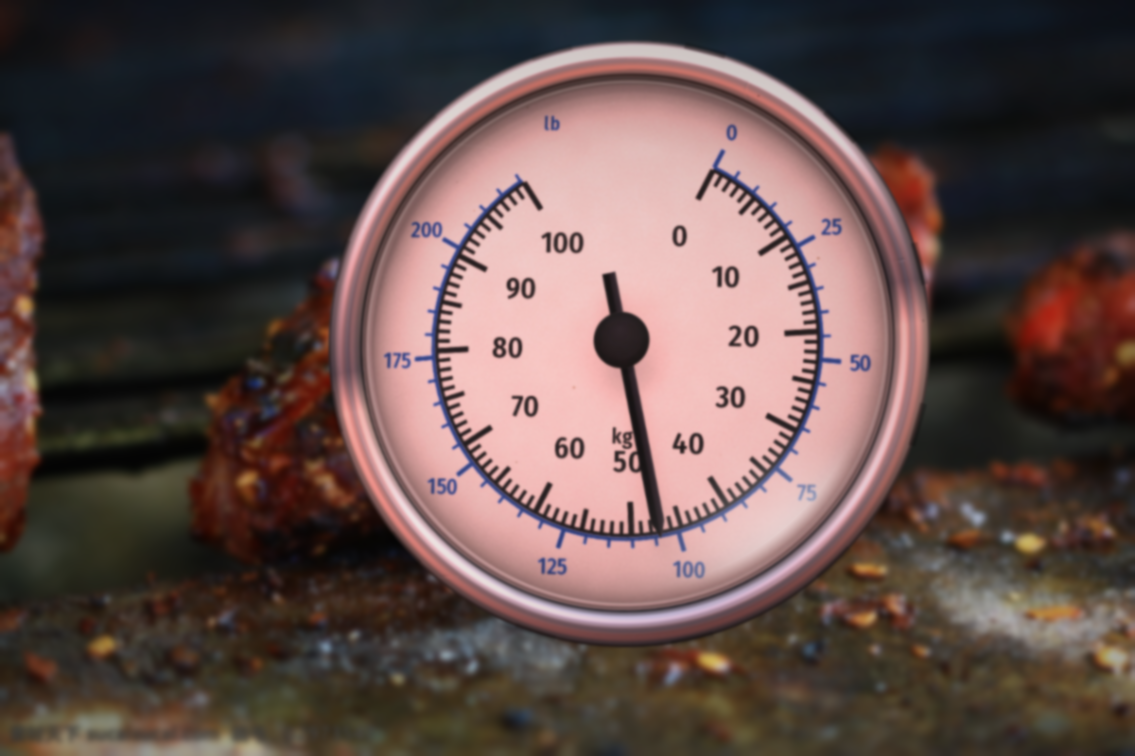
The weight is 47kg
